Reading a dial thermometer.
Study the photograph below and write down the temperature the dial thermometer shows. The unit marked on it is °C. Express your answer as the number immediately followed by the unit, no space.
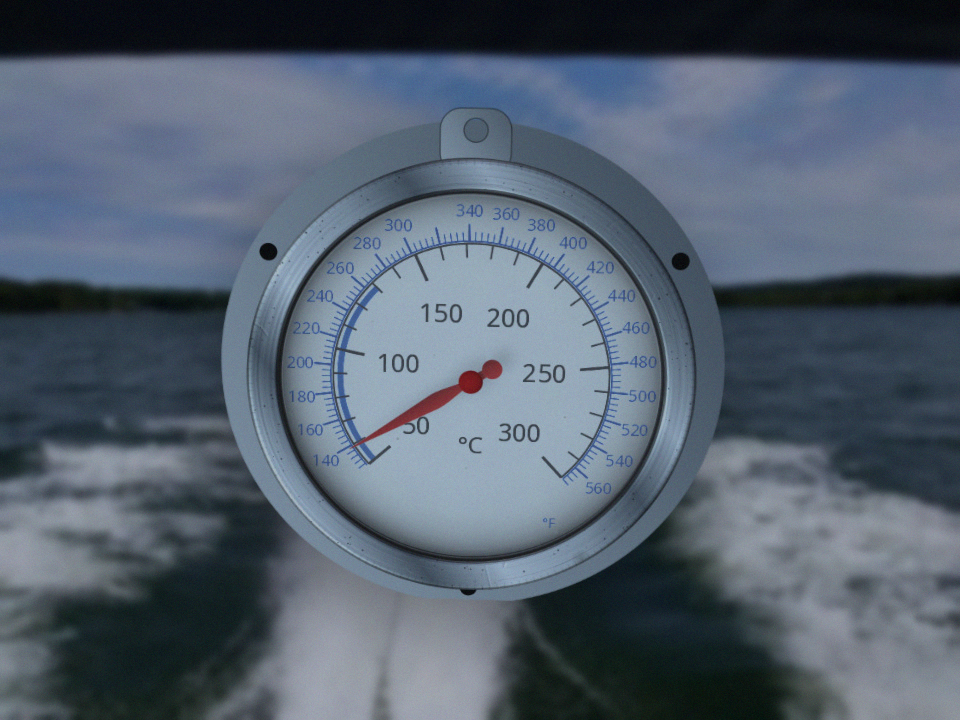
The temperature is 60°C
